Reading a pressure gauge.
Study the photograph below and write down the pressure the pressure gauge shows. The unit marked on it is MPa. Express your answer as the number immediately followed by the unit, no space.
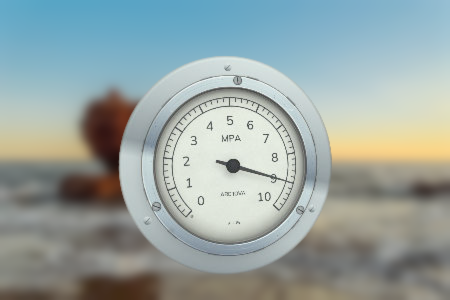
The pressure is 9MPa
